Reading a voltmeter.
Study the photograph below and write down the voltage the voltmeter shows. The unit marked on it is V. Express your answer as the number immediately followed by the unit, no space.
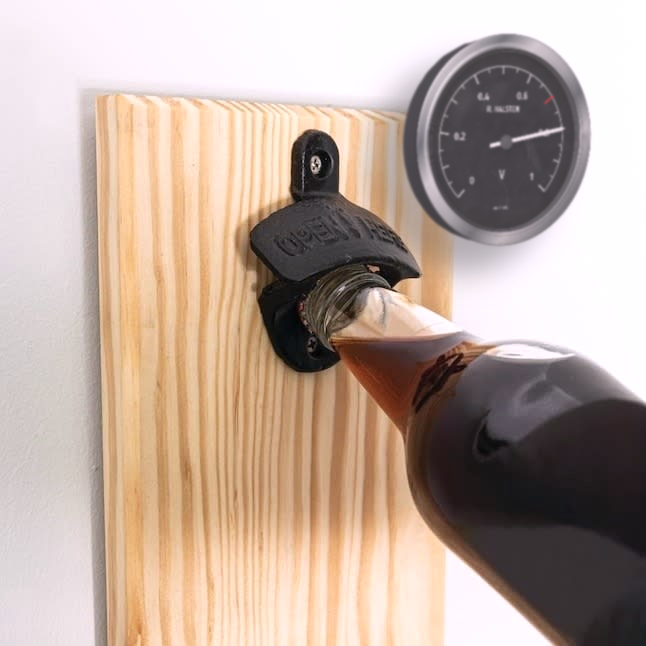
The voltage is 0.8V
